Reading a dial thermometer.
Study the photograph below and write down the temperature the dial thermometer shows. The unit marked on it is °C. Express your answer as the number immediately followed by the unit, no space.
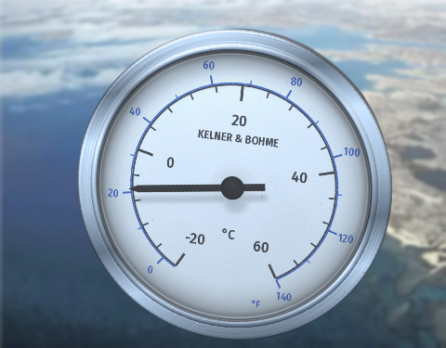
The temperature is -6°C
